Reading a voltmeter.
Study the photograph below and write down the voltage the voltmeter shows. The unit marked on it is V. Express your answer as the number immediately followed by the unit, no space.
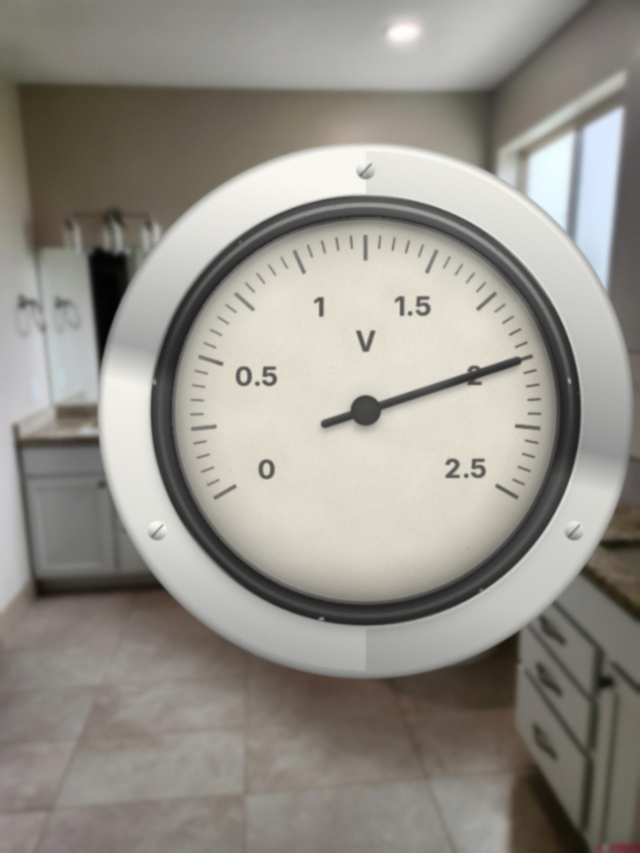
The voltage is 2V
